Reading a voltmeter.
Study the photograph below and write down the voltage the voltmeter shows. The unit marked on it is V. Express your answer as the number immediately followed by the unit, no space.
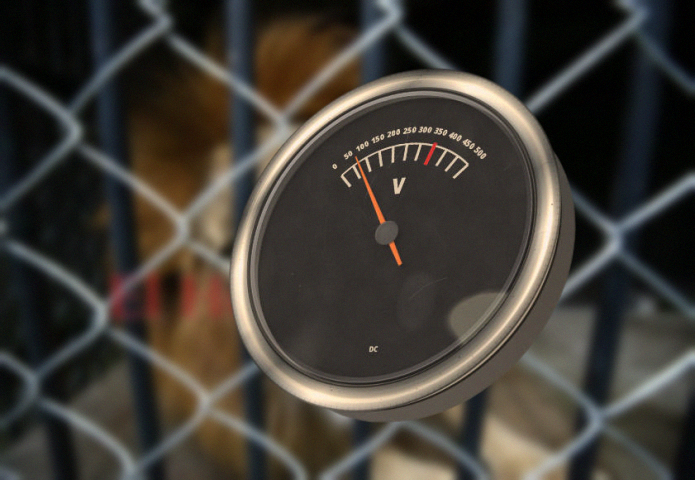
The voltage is 75V
